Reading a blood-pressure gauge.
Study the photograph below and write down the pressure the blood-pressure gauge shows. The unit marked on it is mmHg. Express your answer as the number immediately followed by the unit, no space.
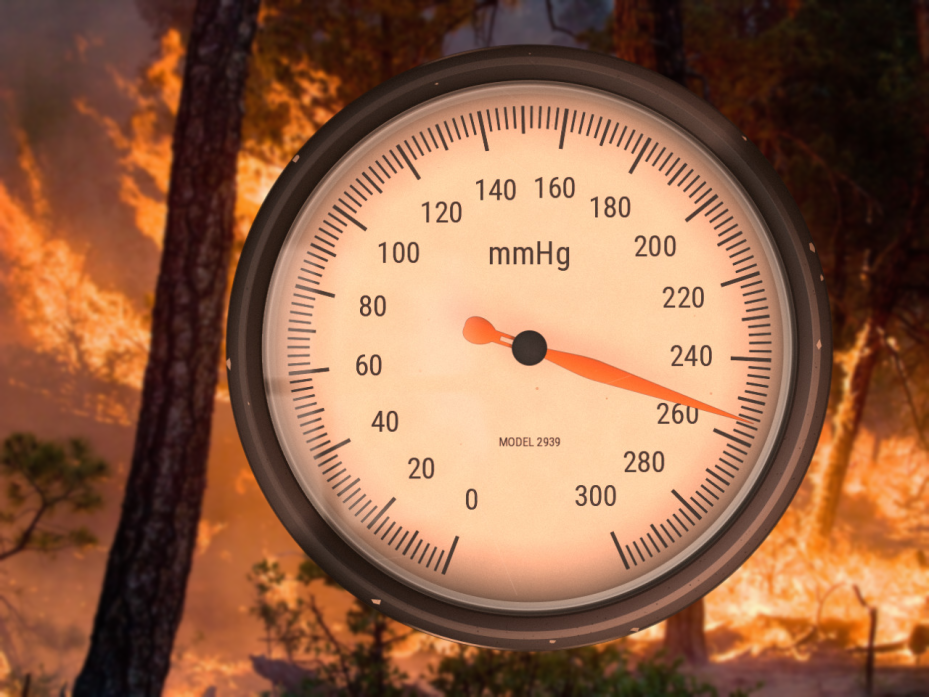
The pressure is 255mmHg
